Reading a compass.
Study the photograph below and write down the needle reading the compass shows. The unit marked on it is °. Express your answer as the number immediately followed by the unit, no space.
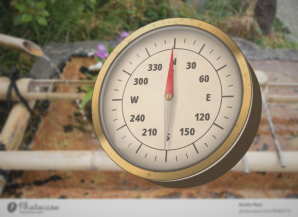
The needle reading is 0°
